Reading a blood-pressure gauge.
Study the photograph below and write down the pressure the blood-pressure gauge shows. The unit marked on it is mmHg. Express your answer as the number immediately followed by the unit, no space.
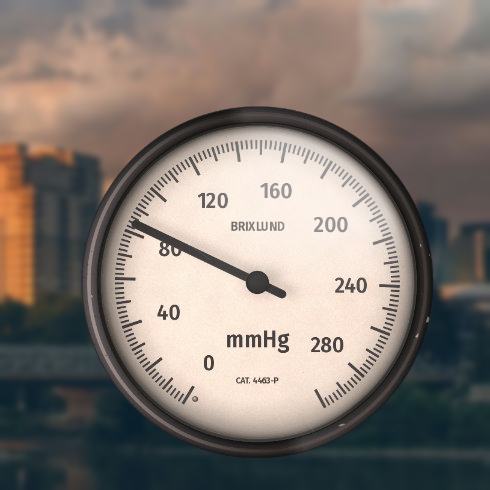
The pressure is 84mmHg
